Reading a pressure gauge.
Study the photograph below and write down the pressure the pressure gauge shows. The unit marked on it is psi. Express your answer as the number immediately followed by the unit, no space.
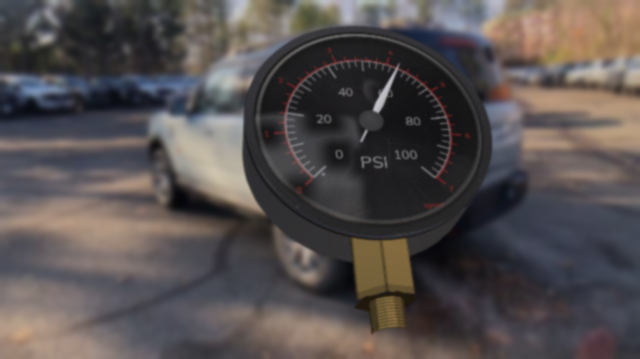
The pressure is 60psi
